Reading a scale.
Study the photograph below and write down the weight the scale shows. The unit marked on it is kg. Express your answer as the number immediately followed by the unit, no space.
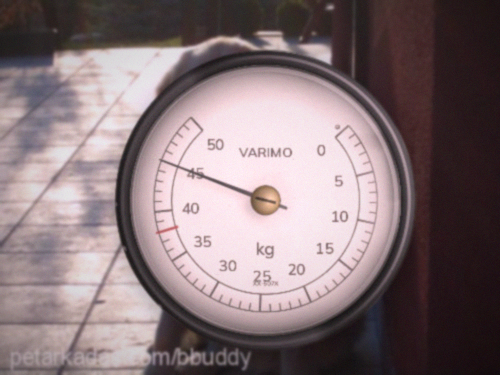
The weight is 45kg
